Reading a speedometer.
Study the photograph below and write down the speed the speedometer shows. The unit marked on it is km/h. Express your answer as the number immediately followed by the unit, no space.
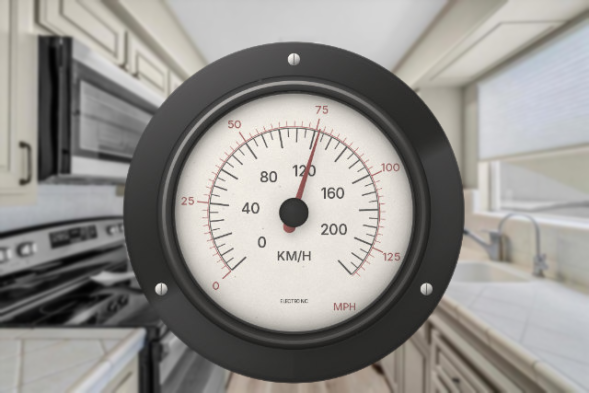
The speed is 122.5km/h
